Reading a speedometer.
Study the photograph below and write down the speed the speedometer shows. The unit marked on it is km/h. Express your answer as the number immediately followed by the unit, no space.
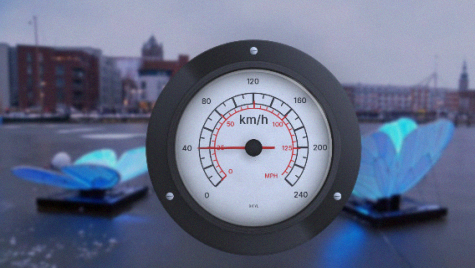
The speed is 40km/h
